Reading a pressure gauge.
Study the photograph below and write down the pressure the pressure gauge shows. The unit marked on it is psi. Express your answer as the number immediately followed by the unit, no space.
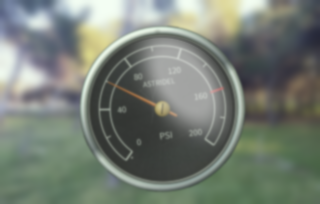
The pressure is 60psi
